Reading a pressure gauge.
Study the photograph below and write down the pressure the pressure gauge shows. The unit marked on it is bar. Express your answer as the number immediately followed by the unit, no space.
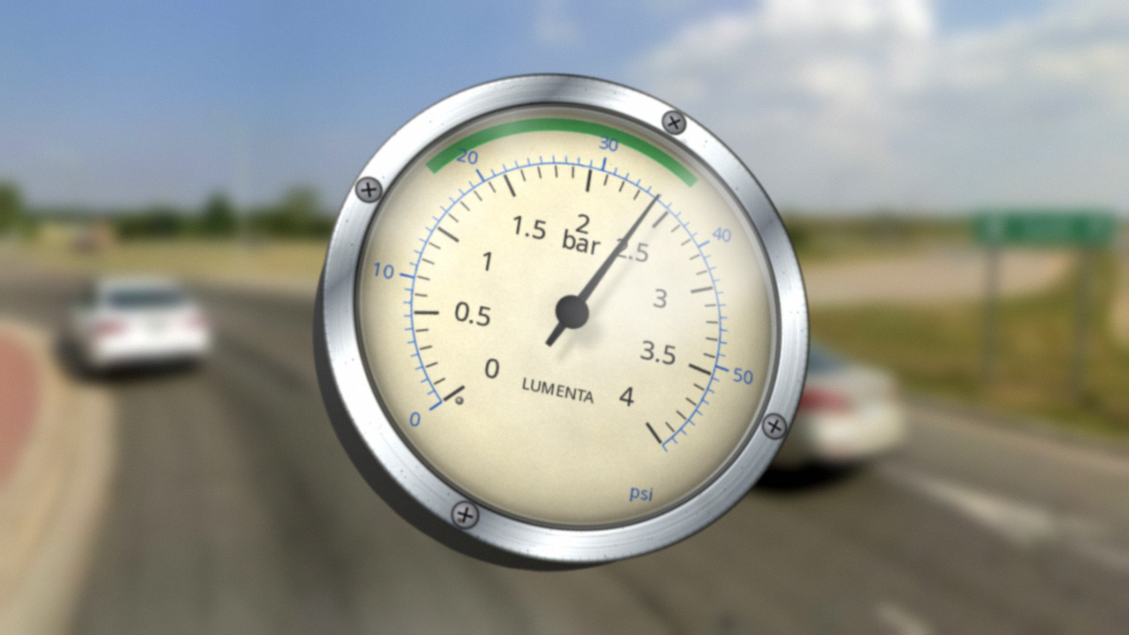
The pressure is 2.4bar
